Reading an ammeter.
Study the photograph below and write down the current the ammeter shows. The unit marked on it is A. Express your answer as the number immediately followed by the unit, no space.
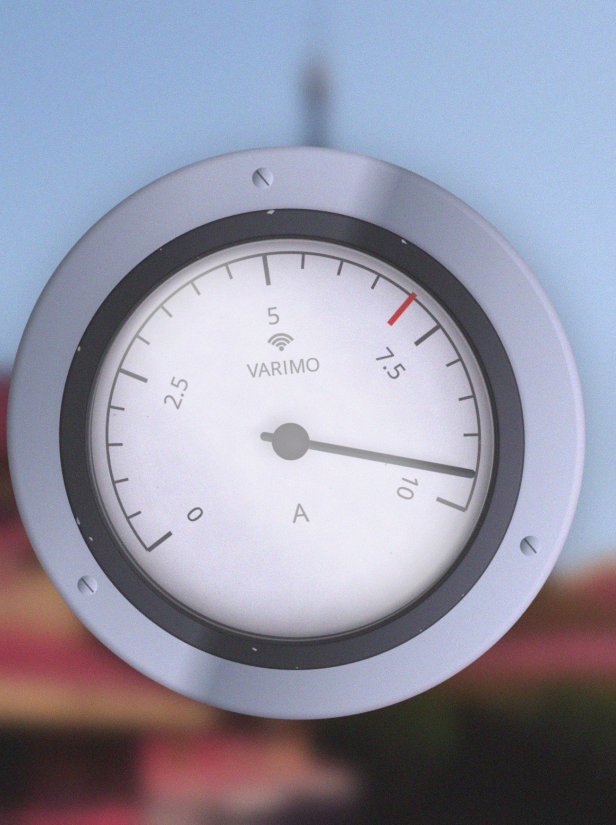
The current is 9.5A
